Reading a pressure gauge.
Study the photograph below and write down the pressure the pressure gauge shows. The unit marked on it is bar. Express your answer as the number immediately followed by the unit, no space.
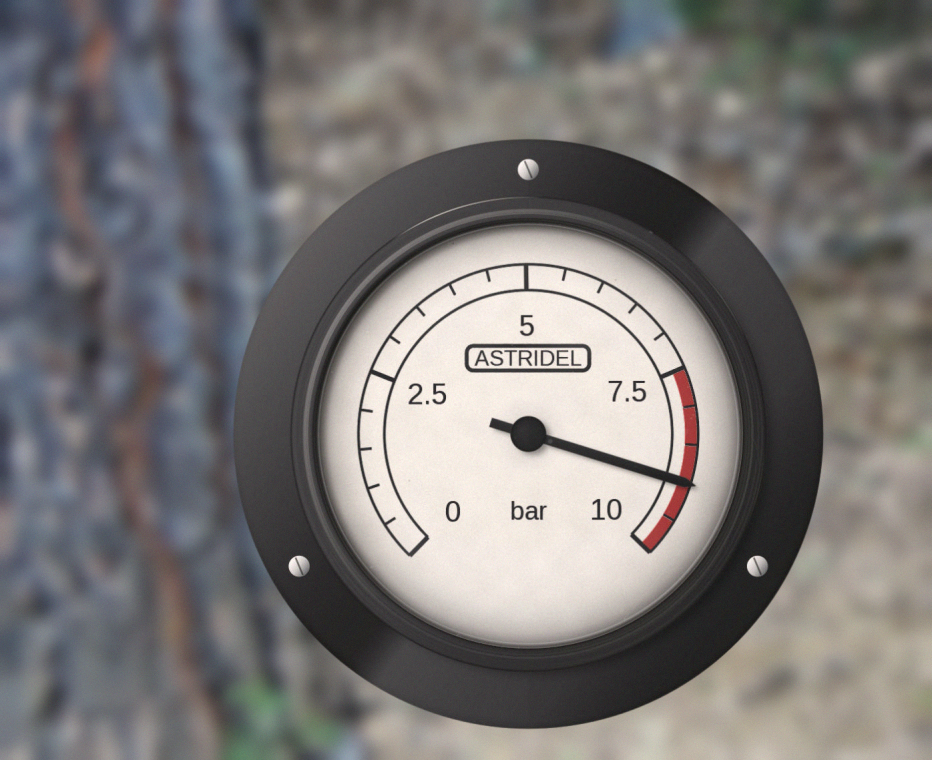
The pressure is 9bar
